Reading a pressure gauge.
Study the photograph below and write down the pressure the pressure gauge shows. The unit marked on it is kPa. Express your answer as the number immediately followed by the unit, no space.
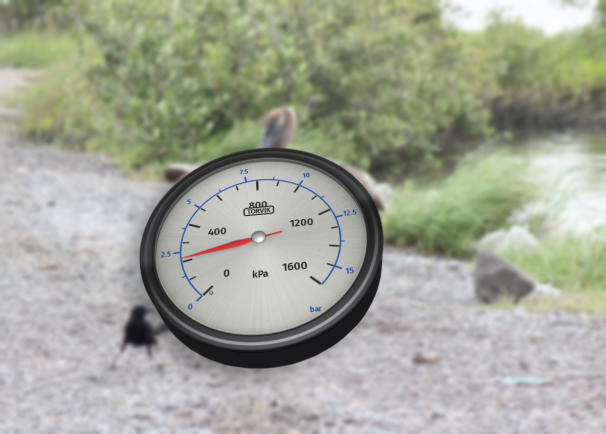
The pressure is 200kPa
